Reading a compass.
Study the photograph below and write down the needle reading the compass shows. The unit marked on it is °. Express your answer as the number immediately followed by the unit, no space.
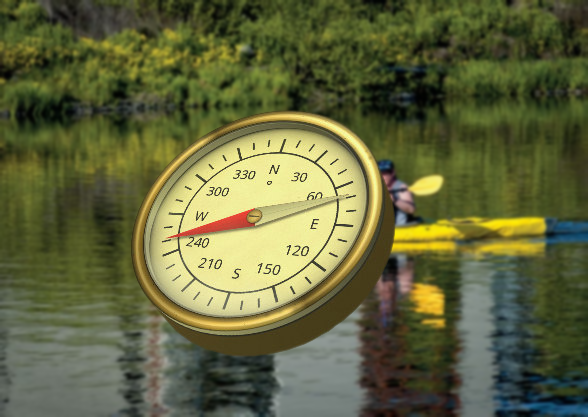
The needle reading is 250°
